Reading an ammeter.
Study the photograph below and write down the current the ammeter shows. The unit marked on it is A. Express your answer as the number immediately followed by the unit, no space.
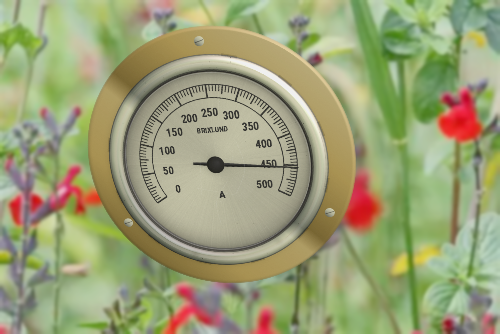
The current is 450A
